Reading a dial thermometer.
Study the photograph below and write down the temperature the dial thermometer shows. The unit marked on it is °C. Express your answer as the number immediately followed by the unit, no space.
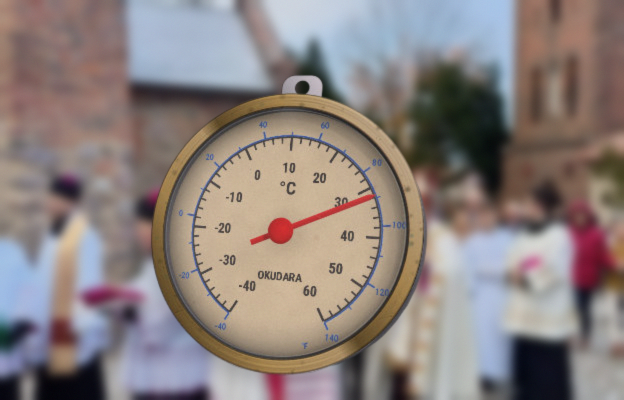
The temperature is 32°C
